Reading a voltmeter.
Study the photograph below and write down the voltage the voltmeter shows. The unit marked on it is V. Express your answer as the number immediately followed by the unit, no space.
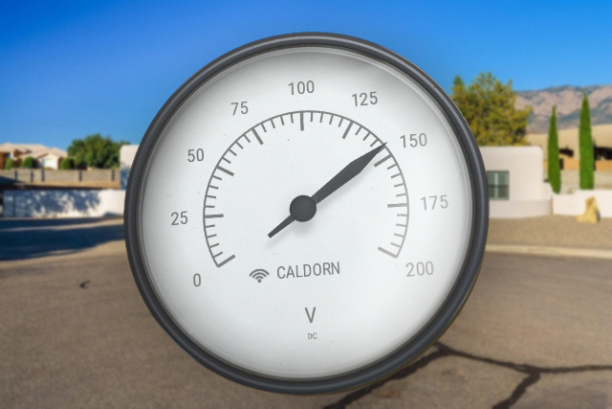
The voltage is 145V
